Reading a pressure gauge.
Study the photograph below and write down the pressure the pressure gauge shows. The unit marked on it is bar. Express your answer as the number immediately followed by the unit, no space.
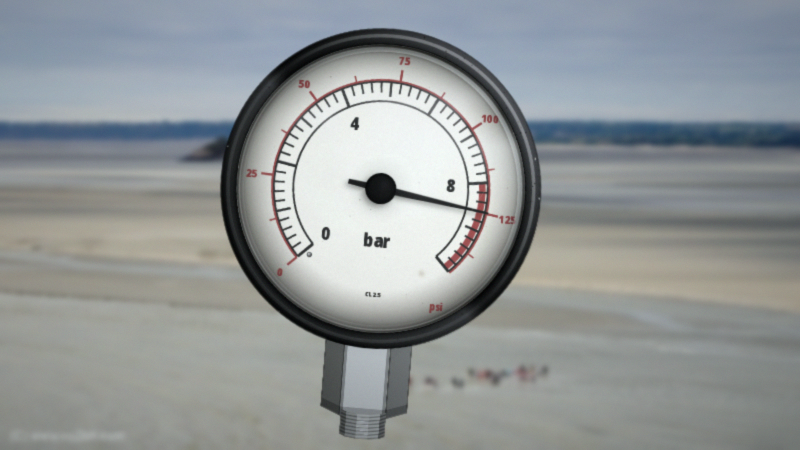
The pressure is 8.6bar
